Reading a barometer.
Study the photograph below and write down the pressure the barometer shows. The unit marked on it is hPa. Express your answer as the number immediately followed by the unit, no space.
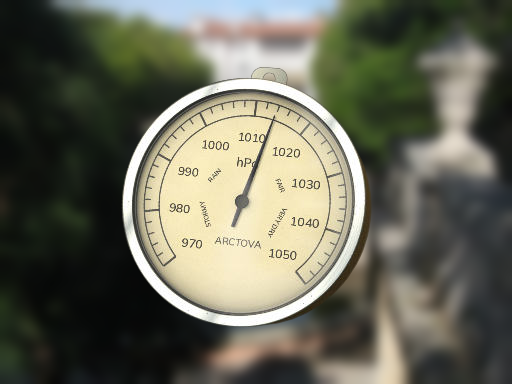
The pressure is 1014hPa
